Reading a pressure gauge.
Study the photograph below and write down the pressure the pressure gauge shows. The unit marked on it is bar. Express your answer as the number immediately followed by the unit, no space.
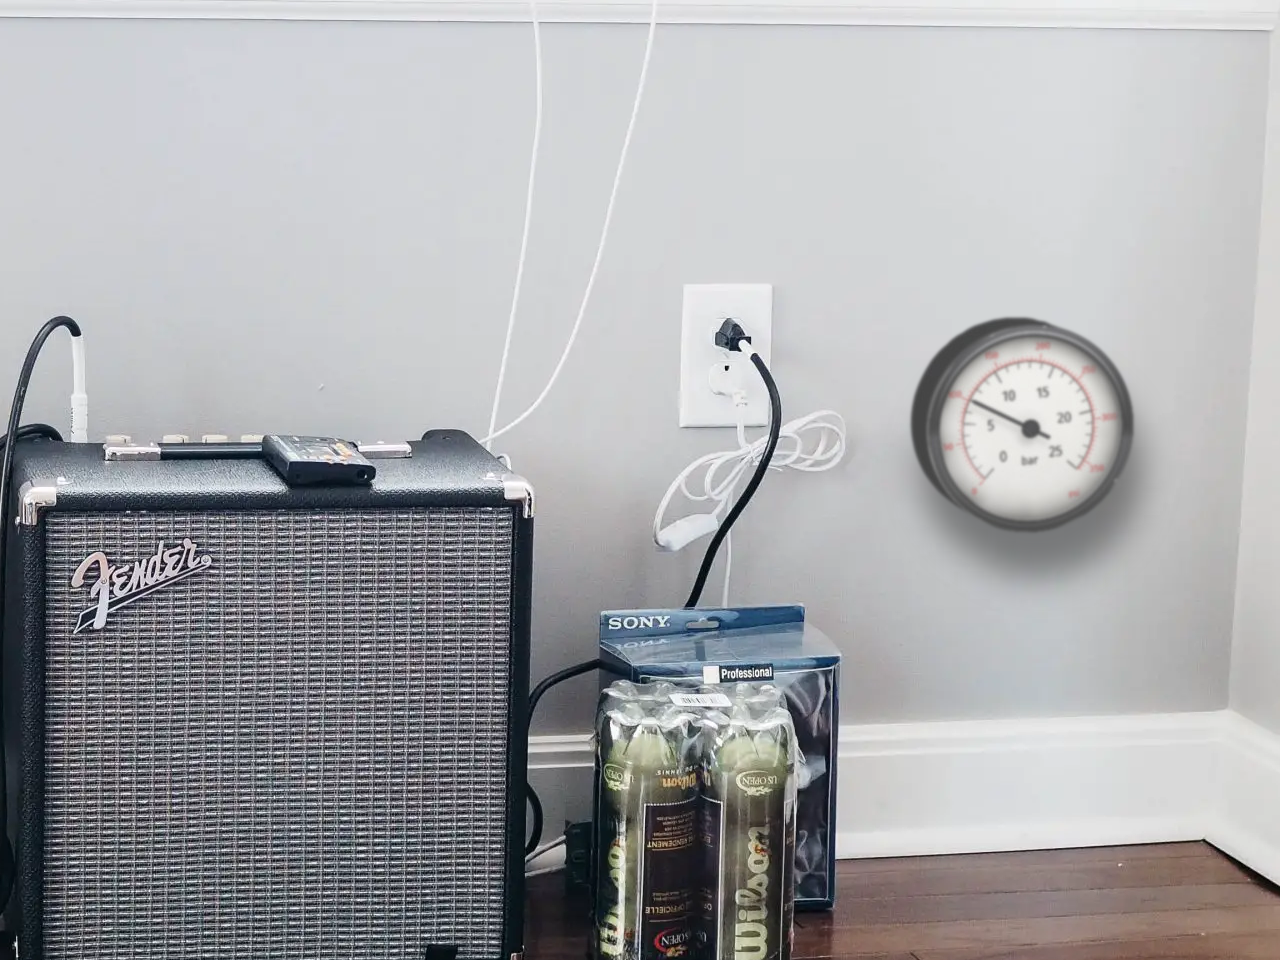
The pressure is 7bar
